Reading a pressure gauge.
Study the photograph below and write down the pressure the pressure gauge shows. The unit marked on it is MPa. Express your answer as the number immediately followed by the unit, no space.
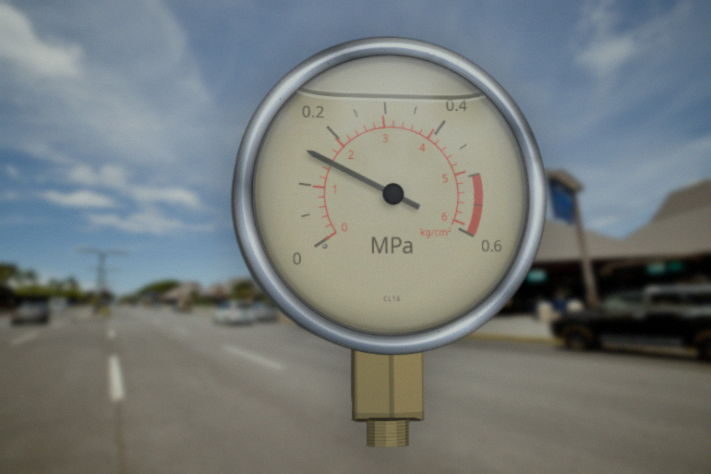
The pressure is 0.15MPa
